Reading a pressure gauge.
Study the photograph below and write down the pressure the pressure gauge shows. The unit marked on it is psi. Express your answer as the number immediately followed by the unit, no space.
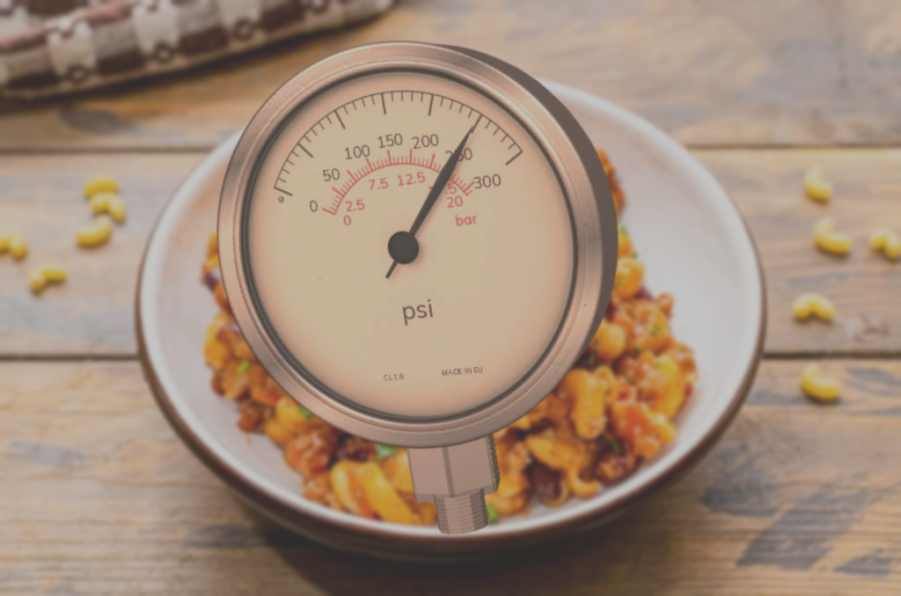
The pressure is 250psi
